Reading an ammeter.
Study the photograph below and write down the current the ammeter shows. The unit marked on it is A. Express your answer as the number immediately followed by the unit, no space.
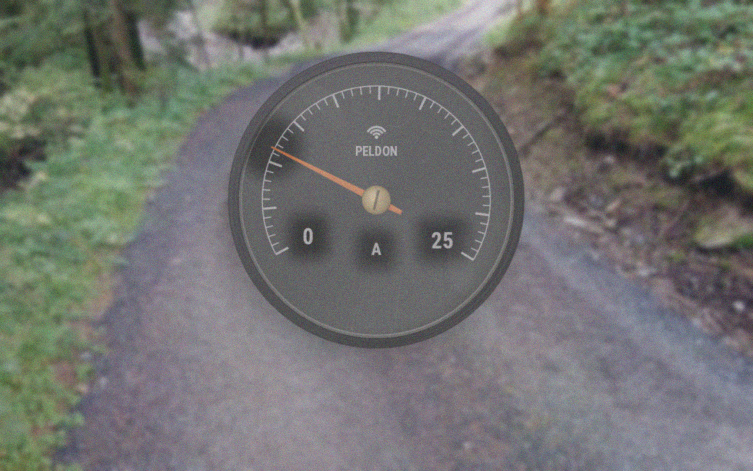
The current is 5.75A
